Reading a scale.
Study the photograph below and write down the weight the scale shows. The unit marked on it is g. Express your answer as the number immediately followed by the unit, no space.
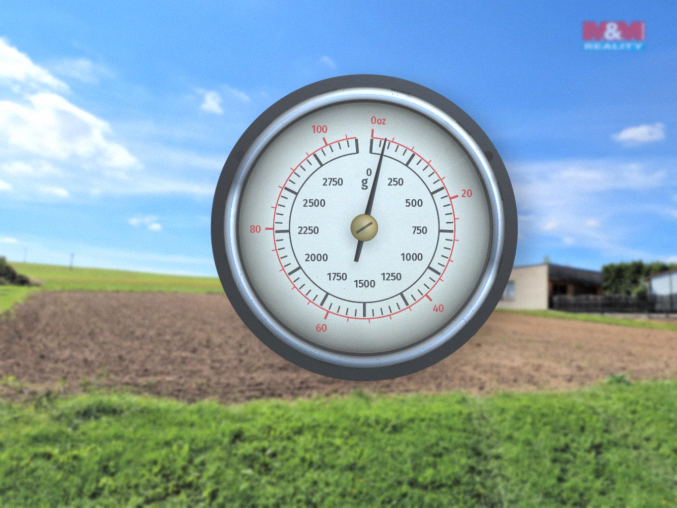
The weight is 75g
